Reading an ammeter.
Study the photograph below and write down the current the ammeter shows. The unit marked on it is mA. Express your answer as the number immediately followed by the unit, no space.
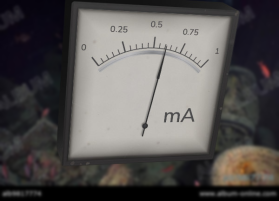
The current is 0.6mA
